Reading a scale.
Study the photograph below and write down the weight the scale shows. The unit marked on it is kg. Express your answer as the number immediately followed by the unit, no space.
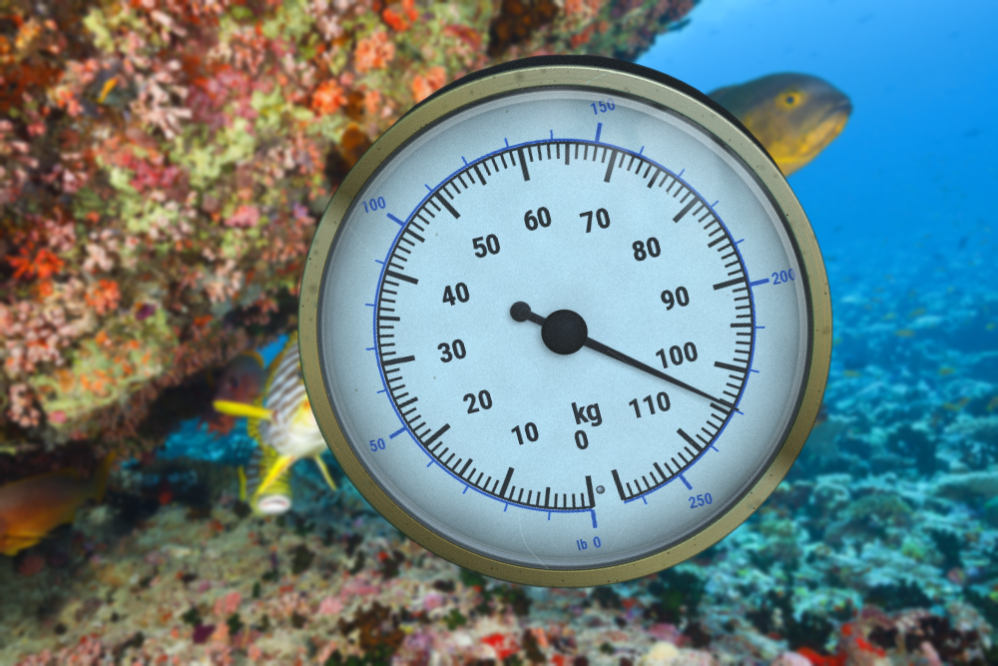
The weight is 104kg
